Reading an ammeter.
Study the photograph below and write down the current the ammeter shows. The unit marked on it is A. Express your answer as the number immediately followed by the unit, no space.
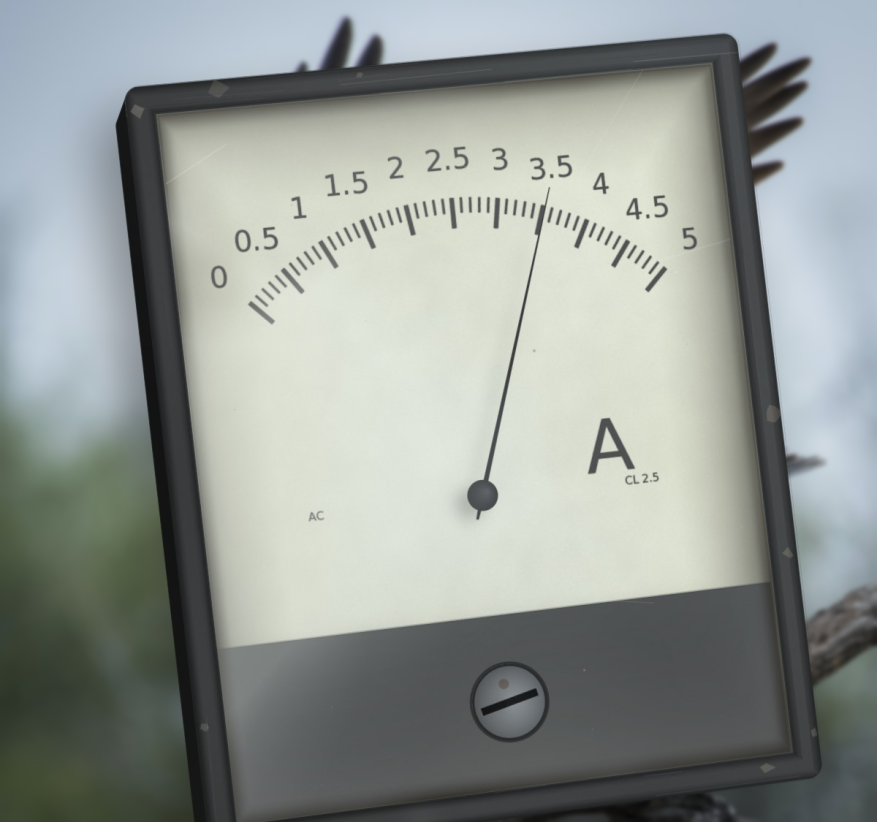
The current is 3.5A
